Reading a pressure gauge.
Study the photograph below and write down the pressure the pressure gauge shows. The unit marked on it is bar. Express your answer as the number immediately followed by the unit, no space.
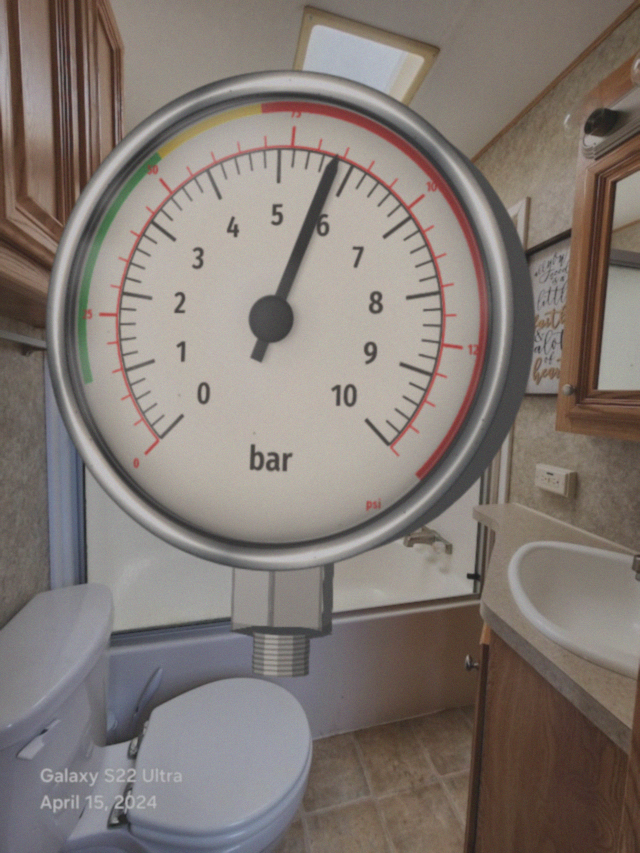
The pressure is 5.8bar
